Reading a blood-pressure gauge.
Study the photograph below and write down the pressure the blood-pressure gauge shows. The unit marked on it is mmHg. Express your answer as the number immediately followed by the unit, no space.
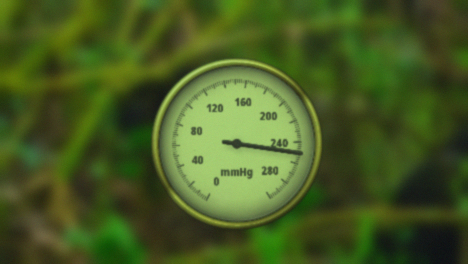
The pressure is 250mmHg
